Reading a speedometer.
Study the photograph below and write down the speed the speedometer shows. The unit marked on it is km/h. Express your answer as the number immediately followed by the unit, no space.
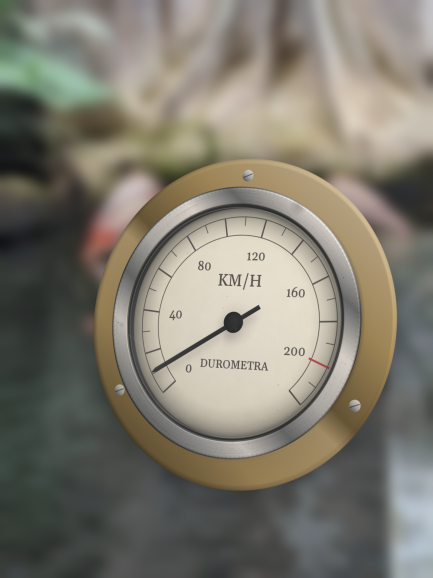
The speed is 10km/h
